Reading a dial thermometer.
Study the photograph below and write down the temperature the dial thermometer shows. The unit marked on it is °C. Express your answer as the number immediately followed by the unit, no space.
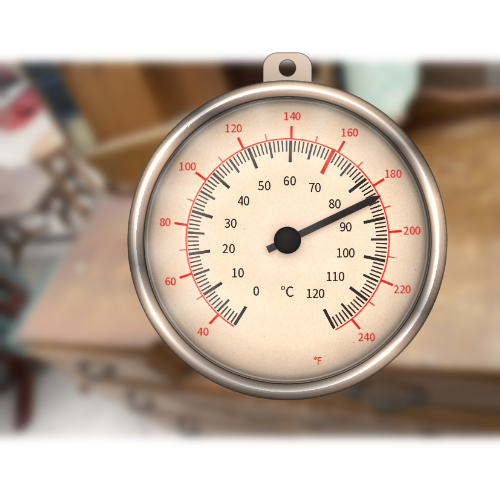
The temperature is 85°C
